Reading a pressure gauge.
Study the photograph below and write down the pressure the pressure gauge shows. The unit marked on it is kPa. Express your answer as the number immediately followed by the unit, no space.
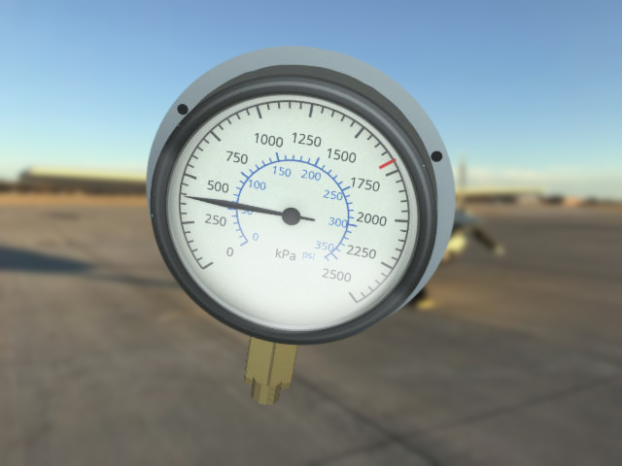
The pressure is 400kPa
